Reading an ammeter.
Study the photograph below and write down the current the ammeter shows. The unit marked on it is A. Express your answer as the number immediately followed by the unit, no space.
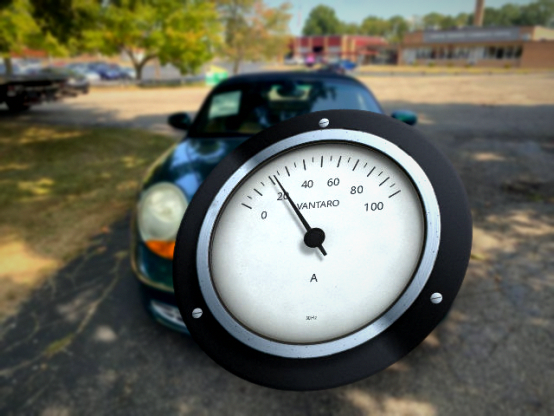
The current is 22.5A
